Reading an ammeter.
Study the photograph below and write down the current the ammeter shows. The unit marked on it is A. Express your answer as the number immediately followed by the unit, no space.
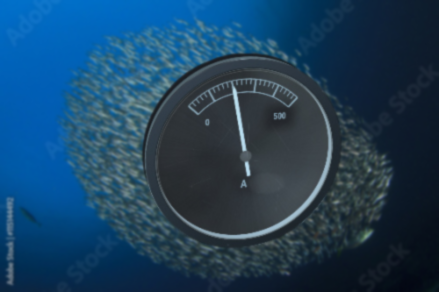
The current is 200A
